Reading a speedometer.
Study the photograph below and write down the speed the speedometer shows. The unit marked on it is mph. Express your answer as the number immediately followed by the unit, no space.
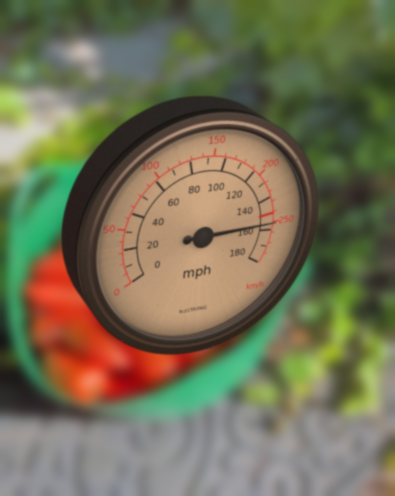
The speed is 155mph
